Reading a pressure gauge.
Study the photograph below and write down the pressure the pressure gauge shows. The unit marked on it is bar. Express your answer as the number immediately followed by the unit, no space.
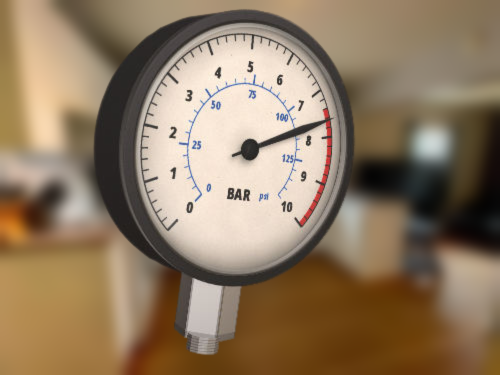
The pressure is 7.6bar
